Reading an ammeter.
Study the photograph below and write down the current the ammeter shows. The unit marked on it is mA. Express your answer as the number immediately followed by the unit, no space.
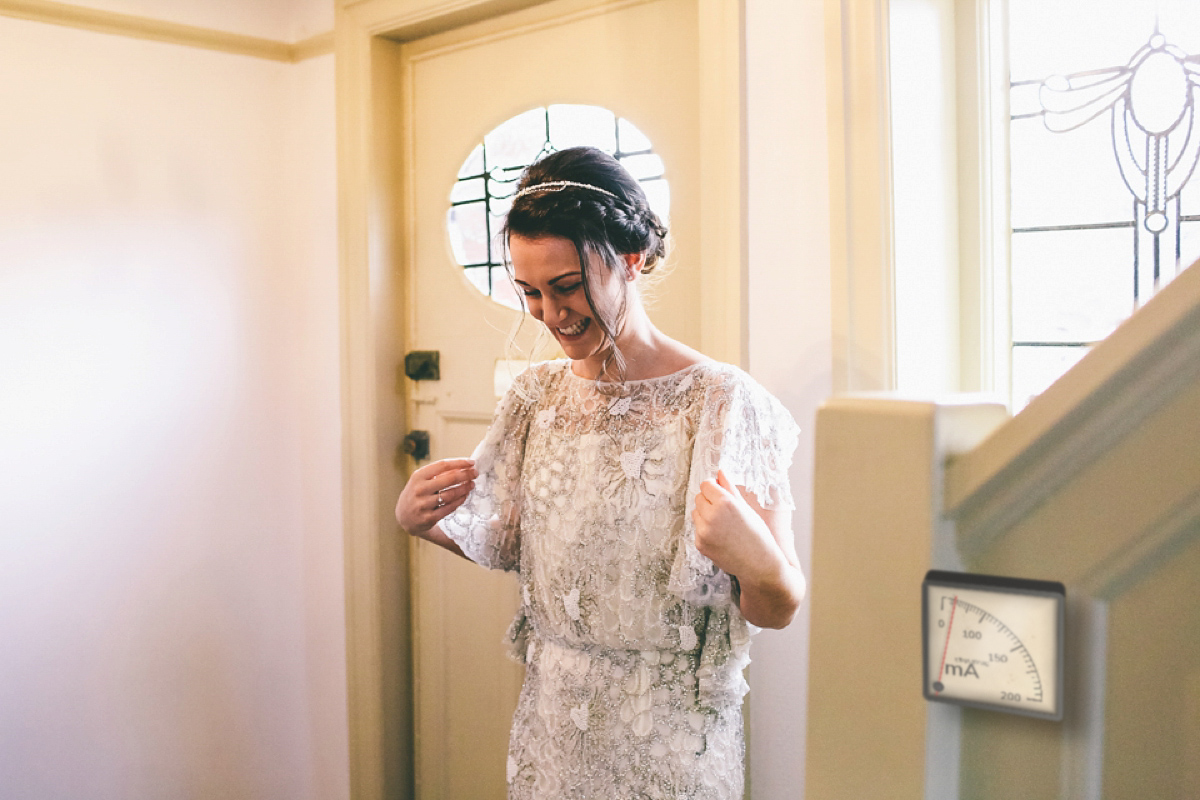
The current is 50mA
